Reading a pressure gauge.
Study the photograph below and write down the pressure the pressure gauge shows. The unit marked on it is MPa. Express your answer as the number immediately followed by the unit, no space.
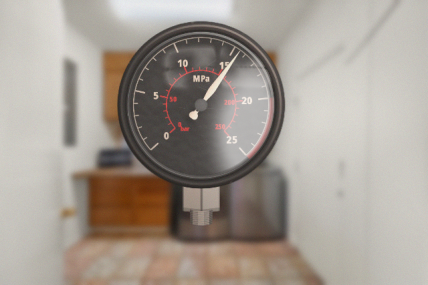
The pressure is 15.5MPa
